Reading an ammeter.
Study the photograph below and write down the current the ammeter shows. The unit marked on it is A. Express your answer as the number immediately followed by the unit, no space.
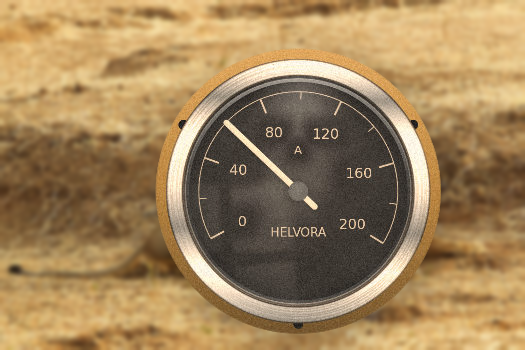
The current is 60A
